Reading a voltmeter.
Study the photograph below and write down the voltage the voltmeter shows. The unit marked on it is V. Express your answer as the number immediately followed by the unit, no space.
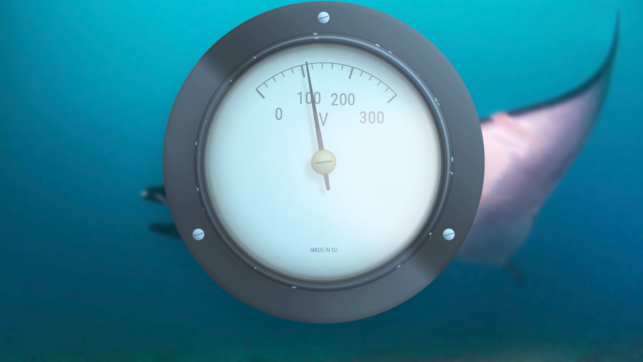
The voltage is 110V
